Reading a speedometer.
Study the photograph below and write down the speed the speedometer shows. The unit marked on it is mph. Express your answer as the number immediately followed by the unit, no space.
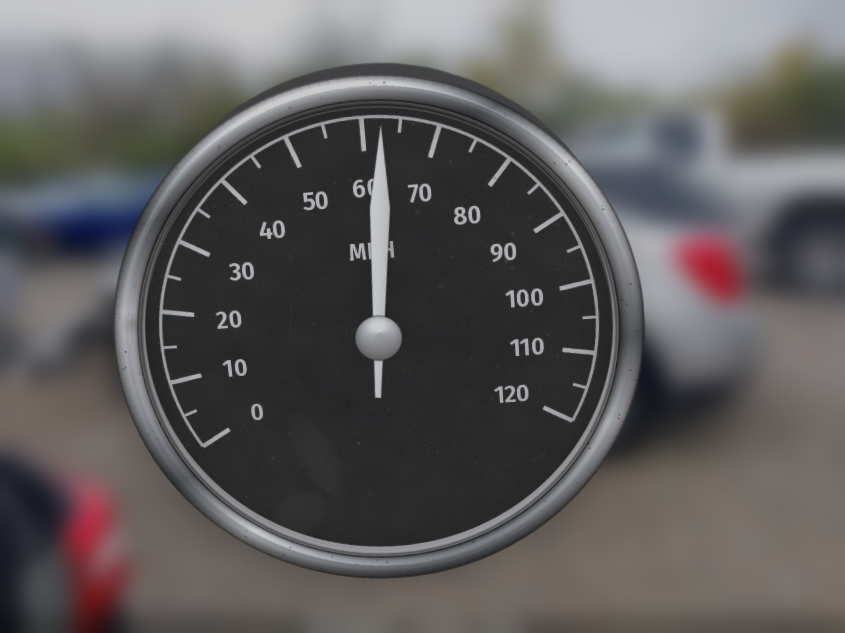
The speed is 62.5mph
